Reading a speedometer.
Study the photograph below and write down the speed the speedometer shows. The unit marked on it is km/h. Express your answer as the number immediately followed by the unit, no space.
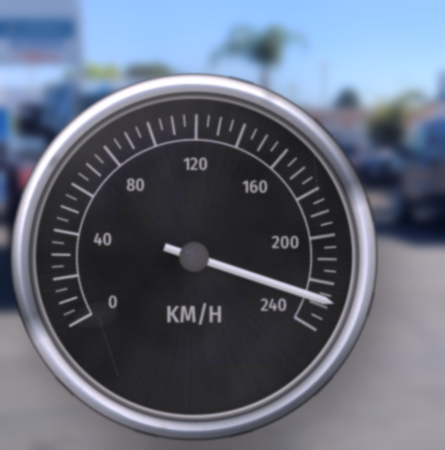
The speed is 227.5km/h
